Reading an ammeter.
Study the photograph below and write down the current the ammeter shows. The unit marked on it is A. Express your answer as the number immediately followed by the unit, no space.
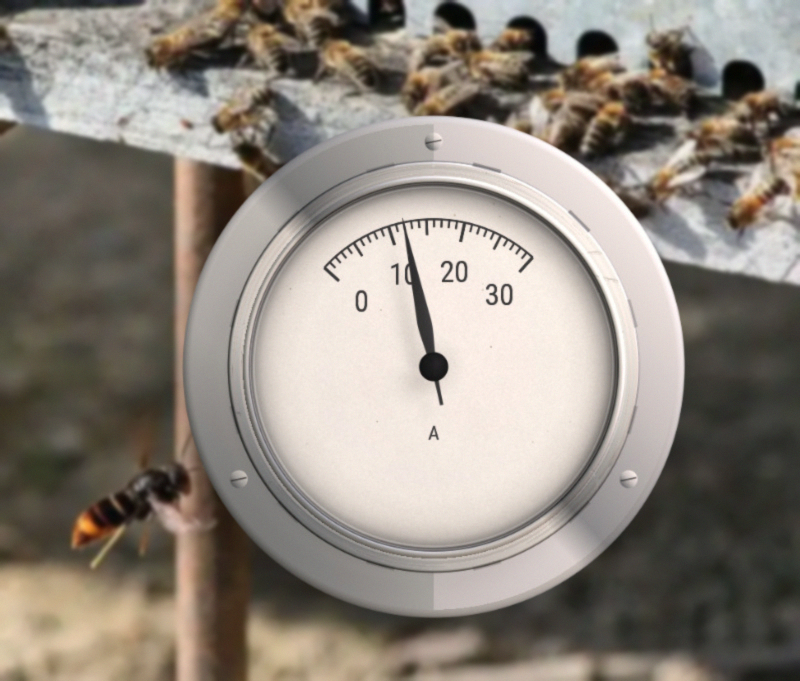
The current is 12A
